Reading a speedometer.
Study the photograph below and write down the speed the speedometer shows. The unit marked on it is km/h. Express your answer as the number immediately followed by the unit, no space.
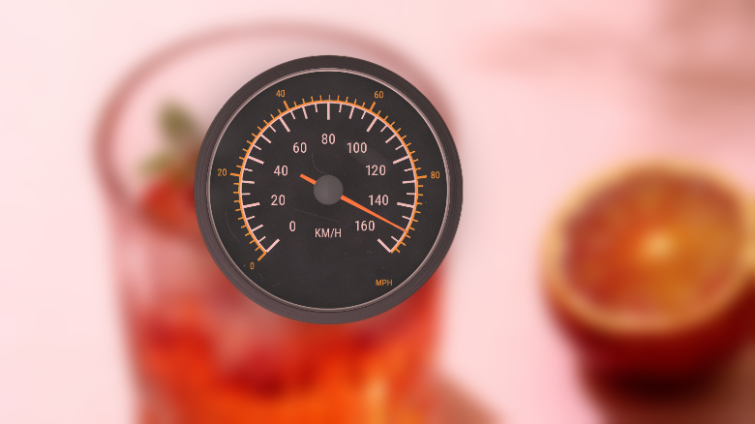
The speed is 150km/h
